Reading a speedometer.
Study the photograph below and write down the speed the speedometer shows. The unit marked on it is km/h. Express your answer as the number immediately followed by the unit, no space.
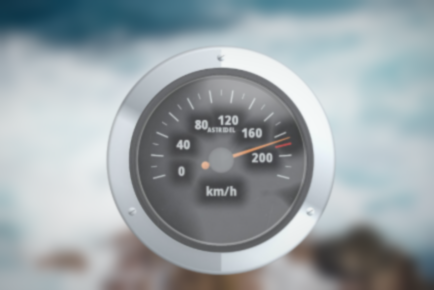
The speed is 185km/h
